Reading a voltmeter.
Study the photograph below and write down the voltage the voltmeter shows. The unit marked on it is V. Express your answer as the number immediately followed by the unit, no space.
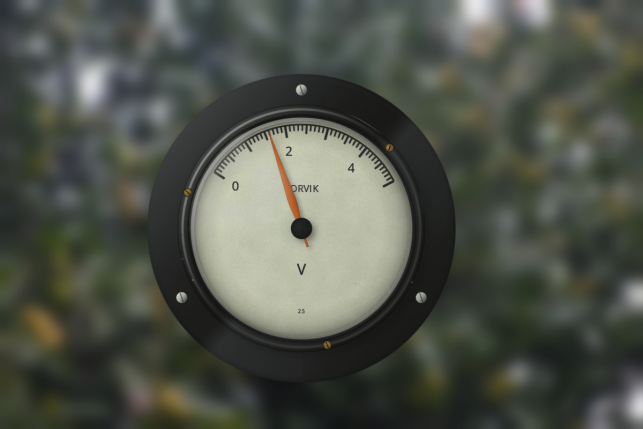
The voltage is 1.6V
